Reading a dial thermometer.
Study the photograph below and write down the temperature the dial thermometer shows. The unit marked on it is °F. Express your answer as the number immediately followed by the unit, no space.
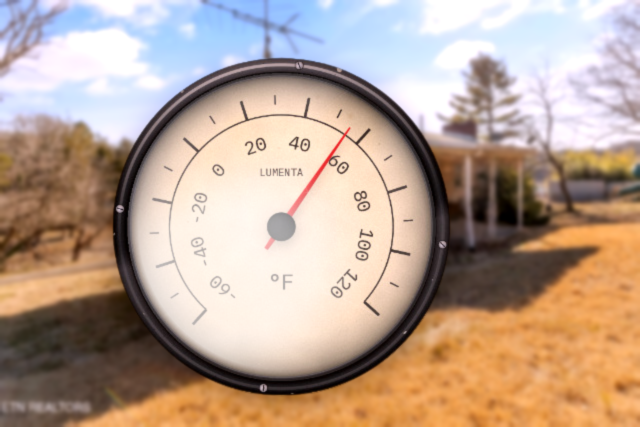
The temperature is 55°F
